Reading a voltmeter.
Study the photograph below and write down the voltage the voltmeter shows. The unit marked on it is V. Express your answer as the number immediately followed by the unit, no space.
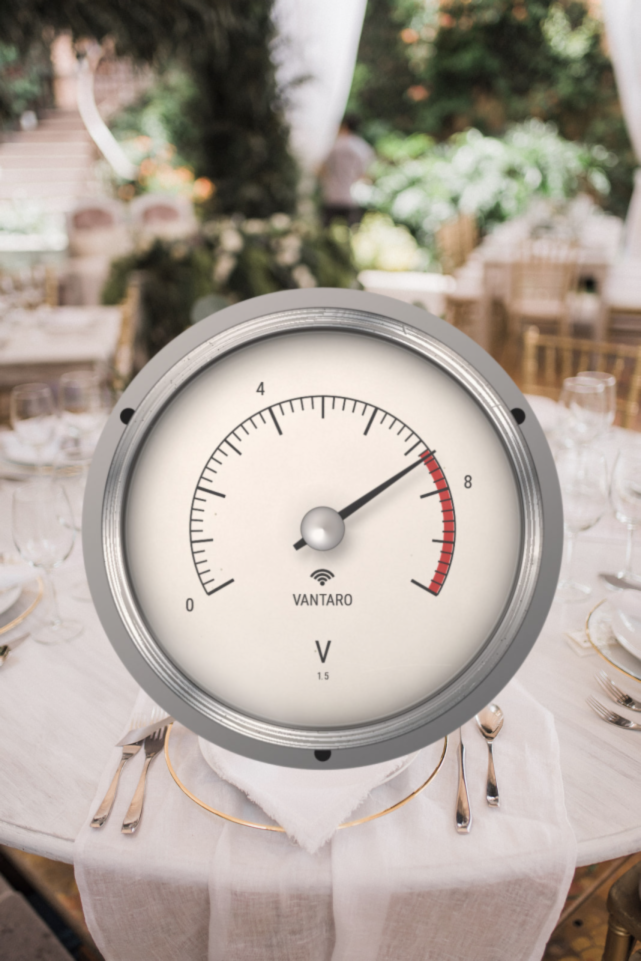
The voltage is 7.3V
